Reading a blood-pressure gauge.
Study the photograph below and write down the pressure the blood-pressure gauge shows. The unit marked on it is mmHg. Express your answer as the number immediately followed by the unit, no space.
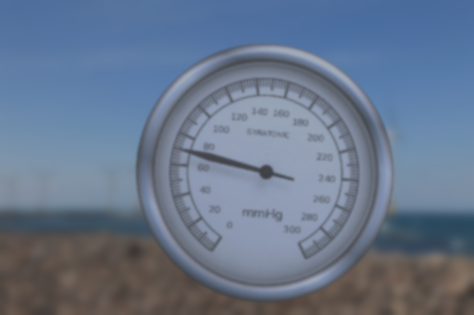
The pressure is 70mmHg
